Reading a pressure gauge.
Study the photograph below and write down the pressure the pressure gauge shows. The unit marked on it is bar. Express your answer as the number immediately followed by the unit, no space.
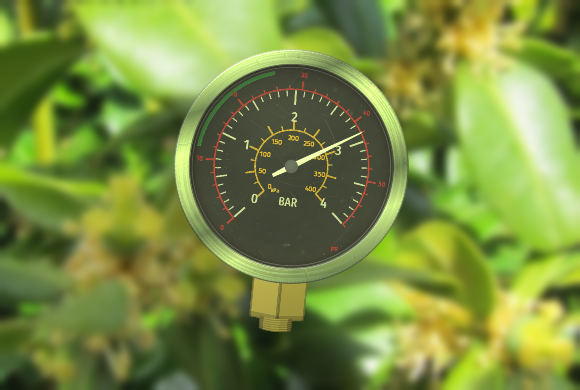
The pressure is 2.9bar
